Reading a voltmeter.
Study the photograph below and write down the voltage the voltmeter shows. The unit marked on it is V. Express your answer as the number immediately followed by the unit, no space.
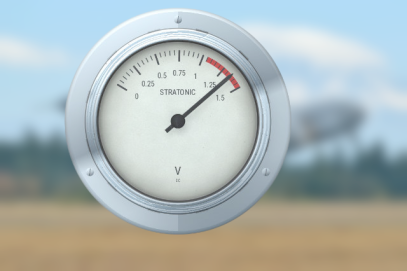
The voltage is 1.35V
